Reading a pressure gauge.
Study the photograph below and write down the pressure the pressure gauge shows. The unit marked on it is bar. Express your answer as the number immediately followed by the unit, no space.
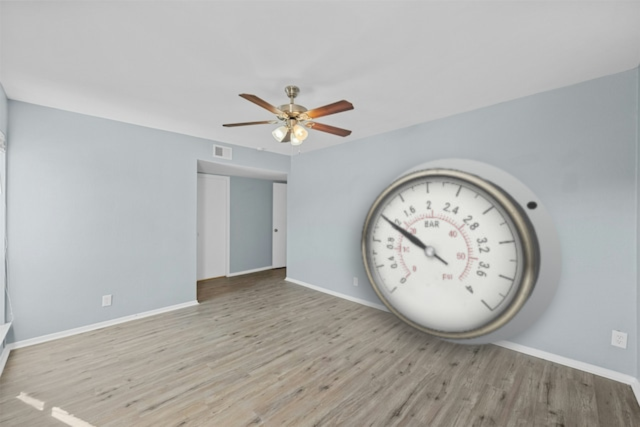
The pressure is 1.2bar
